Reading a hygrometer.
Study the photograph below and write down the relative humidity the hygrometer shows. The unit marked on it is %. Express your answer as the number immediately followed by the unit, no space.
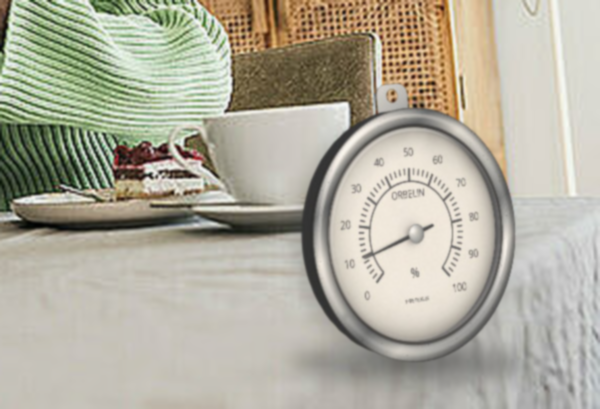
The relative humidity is 10%
